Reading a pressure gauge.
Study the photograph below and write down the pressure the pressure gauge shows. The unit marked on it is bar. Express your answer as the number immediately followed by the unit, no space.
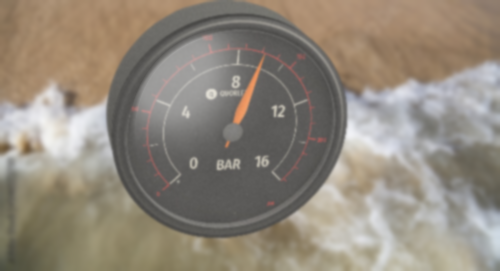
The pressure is 9bar
